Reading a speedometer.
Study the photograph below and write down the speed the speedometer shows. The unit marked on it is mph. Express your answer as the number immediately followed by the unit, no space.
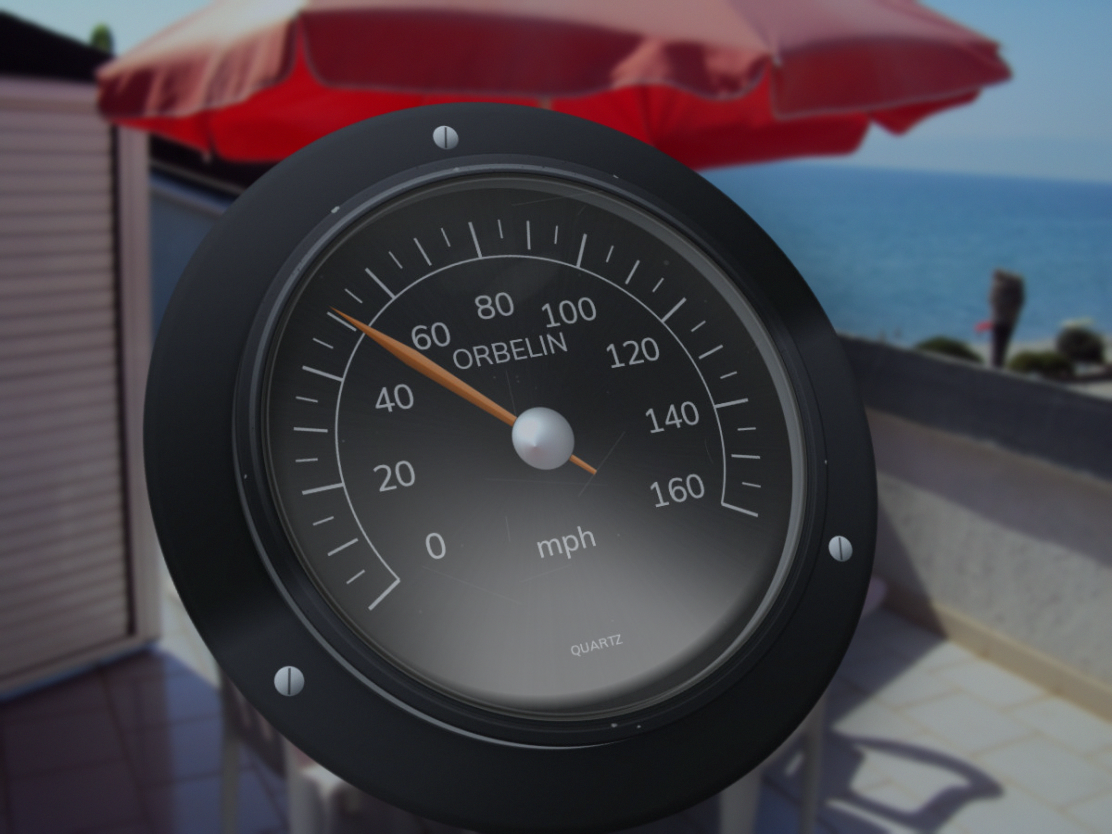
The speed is 50mph
